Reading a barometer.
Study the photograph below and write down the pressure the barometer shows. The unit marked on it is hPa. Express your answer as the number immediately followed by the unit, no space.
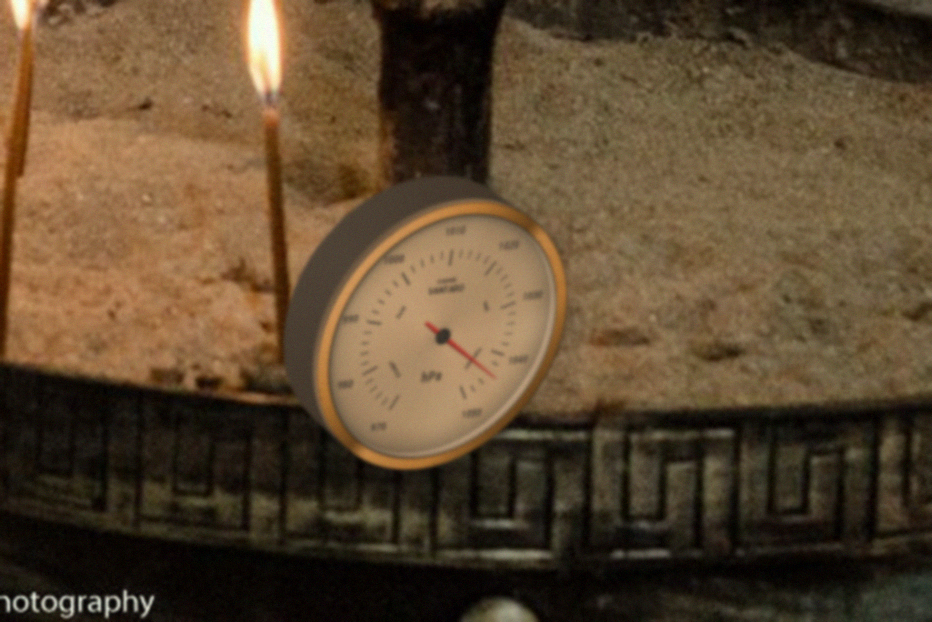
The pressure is 1044hPa
